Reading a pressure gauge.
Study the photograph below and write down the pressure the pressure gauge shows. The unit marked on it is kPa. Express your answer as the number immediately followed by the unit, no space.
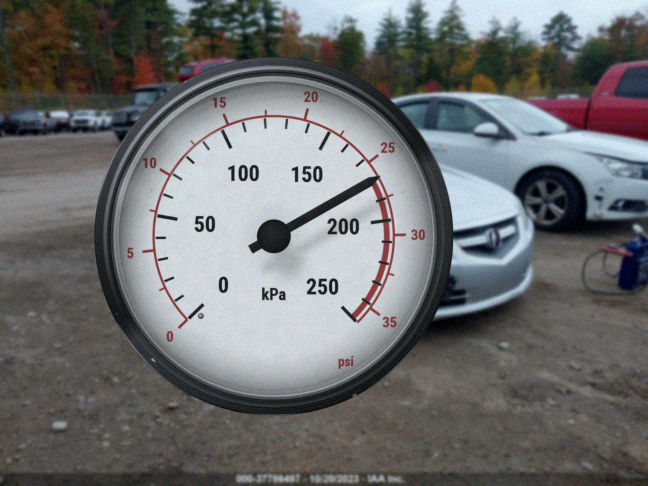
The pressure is 180kPa
